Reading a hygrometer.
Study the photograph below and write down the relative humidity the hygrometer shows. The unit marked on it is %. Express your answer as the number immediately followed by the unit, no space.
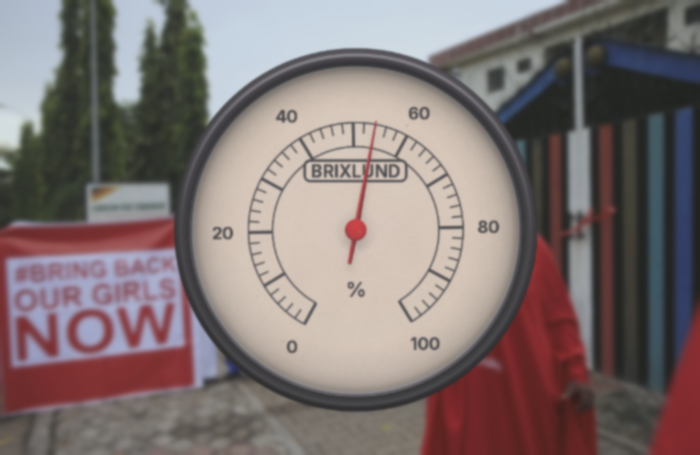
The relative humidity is 54%
